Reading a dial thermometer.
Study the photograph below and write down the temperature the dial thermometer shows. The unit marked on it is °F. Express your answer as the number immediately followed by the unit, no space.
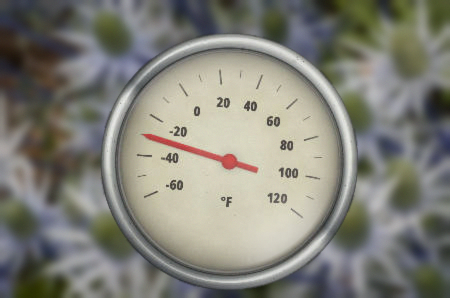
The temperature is -30°F
